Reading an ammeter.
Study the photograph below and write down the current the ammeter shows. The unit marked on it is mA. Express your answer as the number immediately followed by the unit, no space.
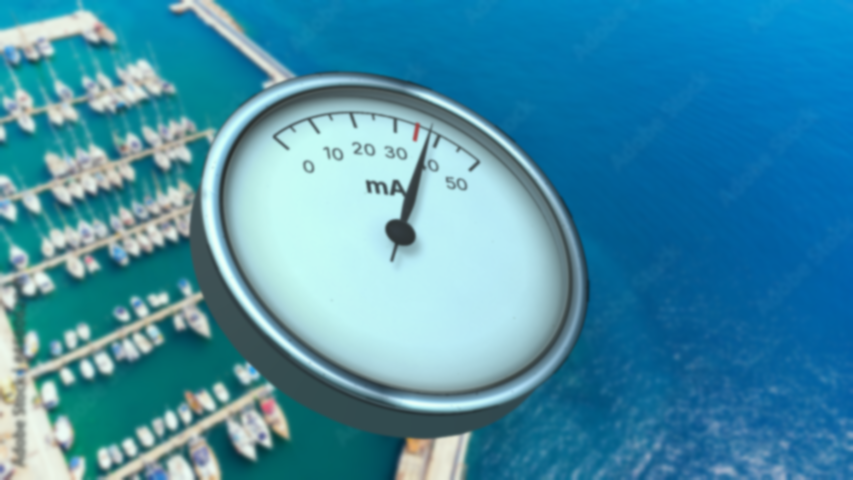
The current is 37.5mA
